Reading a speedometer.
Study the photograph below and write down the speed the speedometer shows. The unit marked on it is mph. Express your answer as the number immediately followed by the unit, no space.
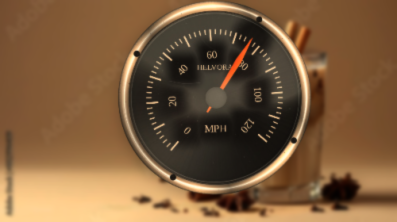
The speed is 76mph
